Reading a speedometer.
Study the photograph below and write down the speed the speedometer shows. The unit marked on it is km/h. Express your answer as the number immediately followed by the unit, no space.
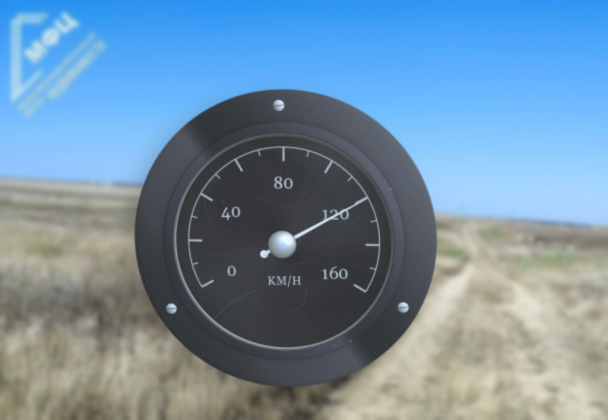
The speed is 120km/h
